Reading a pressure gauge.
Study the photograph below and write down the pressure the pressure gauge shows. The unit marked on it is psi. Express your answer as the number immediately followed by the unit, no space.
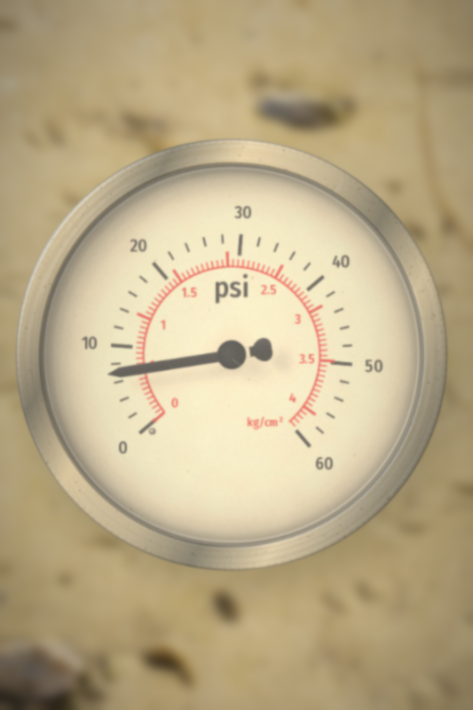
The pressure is 7psi
